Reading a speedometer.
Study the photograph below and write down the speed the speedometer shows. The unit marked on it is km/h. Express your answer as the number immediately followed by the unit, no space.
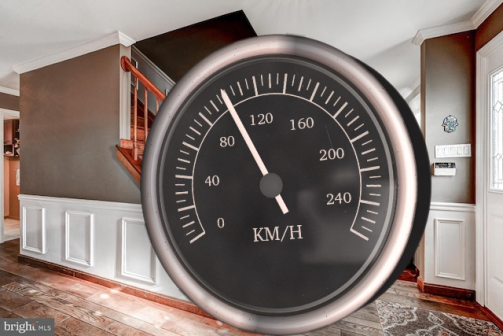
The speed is 100km/h
